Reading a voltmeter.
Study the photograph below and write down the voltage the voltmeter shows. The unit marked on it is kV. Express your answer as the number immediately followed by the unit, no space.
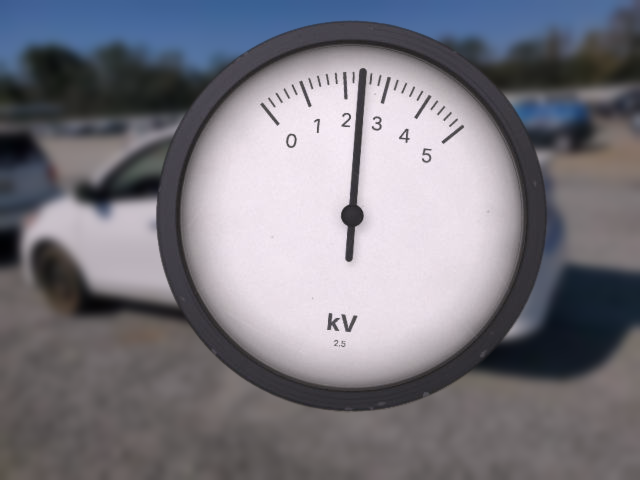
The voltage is 2.4kV
